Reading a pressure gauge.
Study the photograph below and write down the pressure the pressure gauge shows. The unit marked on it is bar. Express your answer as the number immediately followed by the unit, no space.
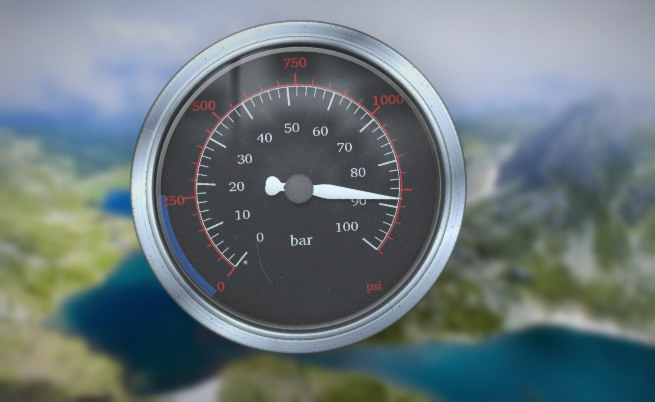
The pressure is 88bar
